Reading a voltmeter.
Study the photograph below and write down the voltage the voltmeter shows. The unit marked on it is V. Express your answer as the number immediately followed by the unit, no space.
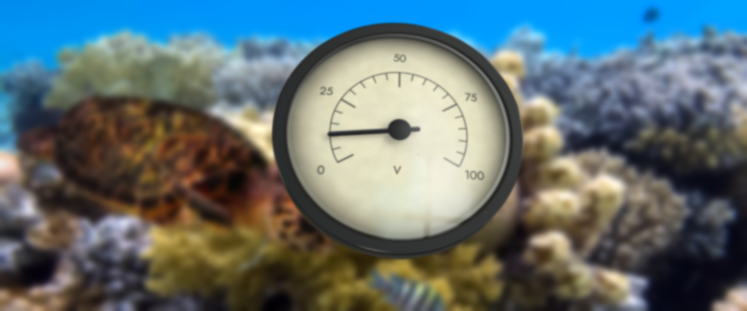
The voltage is 10V
